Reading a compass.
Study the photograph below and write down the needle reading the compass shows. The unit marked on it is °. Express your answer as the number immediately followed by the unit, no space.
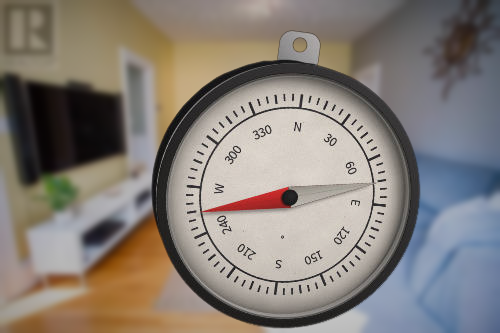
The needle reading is 255°
